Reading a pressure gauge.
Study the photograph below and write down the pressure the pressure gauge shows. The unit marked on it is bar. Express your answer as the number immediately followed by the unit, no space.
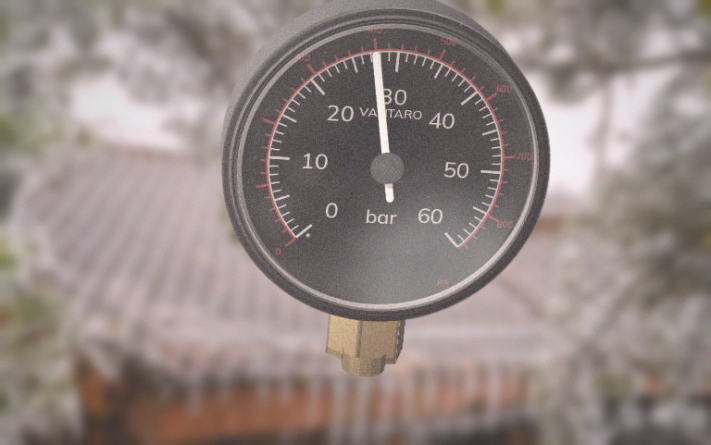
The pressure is 27.5bar
